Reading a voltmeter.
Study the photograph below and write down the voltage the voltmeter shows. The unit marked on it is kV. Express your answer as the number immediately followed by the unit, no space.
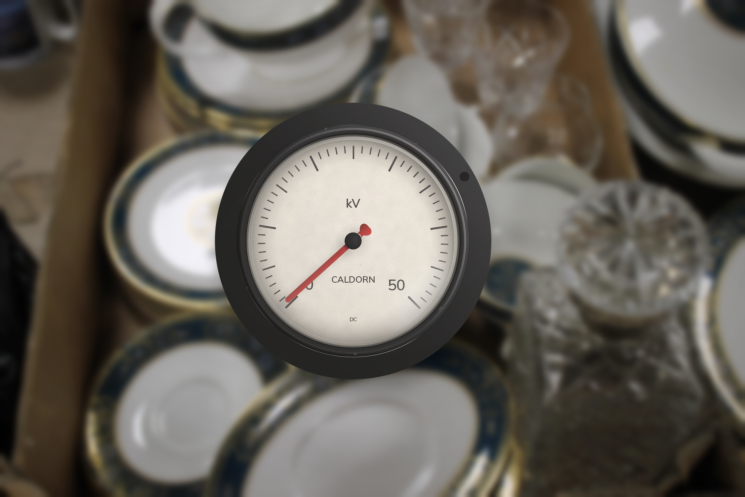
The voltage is 0.5kV
